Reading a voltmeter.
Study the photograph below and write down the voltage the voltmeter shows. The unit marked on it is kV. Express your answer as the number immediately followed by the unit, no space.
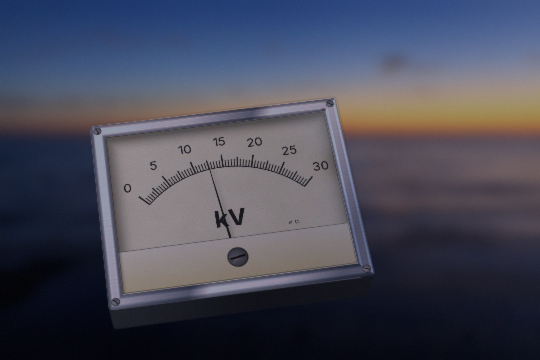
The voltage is 12.5kV
